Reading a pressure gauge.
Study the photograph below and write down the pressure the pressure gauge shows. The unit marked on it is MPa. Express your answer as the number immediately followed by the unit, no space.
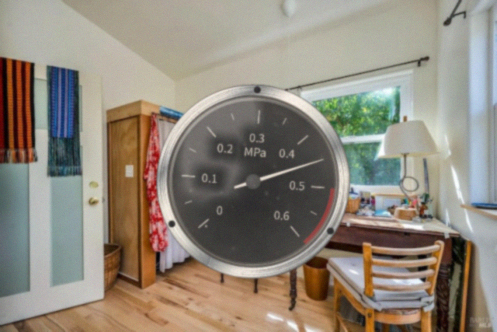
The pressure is 0.45MPa
